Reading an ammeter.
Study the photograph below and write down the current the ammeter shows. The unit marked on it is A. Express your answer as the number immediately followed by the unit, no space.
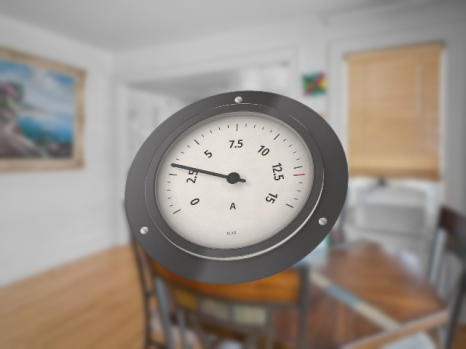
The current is 3A
